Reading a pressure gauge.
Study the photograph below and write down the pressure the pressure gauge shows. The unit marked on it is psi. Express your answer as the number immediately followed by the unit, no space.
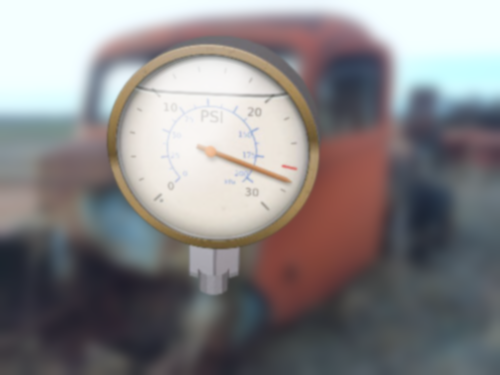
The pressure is 27psi
